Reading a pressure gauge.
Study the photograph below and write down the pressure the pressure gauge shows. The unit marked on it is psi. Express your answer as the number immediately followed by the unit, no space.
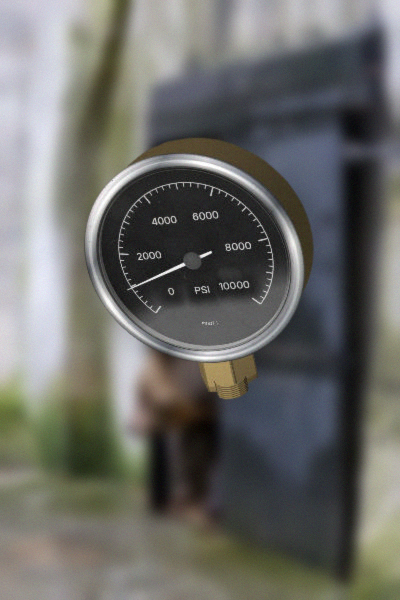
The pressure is 1000psi
